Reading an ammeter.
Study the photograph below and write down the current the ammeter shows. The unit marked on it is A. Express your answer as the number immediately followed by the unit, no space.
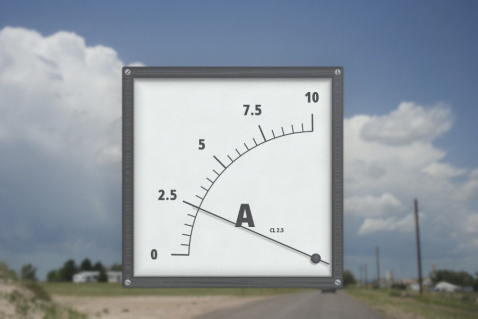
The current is 2.5A
